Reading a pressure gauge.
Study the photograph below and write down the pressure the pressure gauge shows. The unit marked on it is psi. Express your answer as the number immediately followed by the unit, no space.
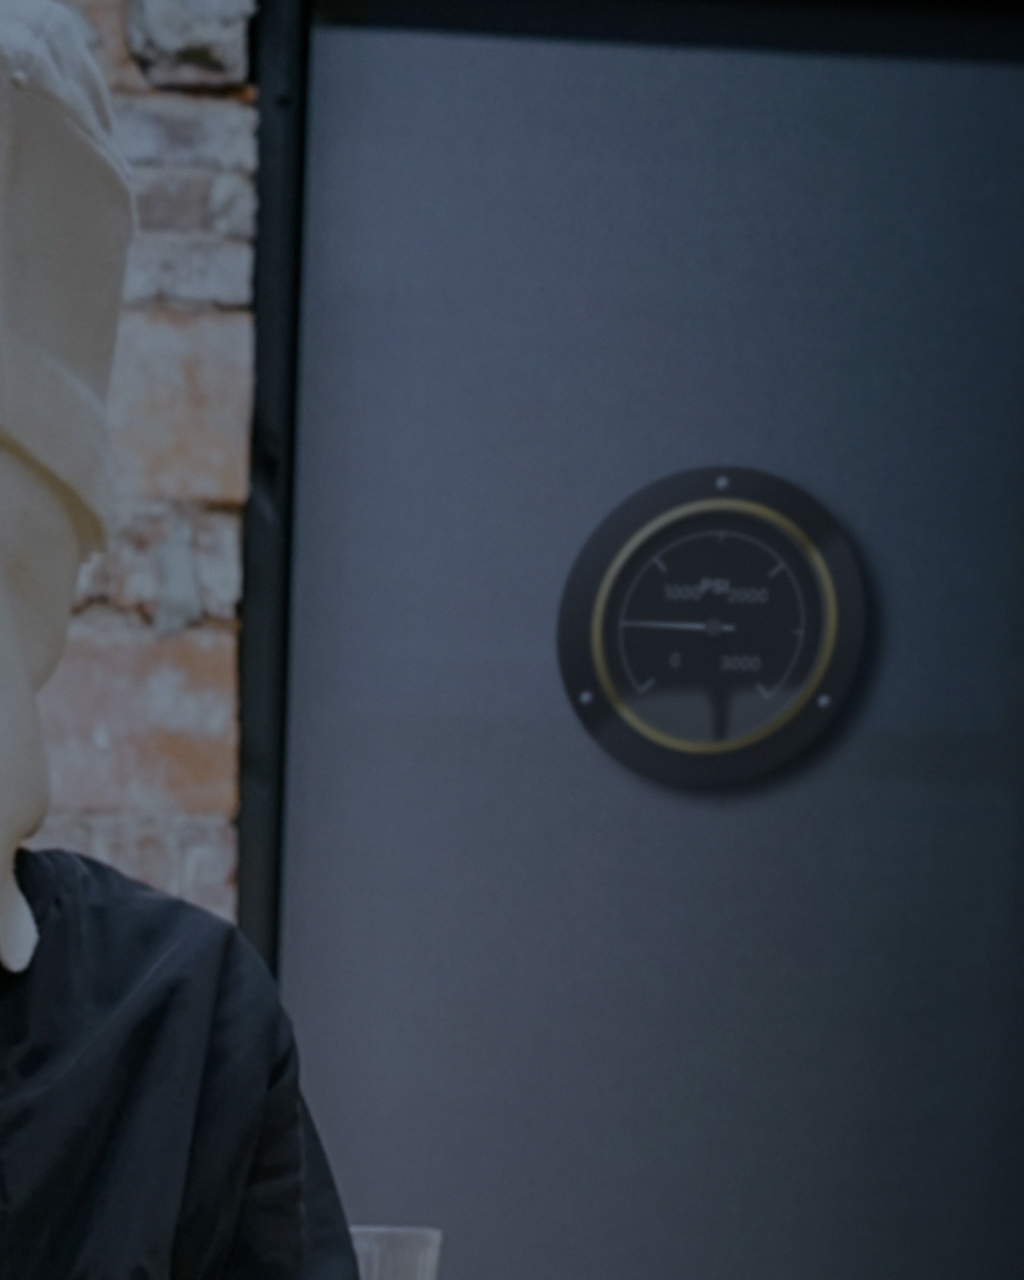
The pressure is 500psi
